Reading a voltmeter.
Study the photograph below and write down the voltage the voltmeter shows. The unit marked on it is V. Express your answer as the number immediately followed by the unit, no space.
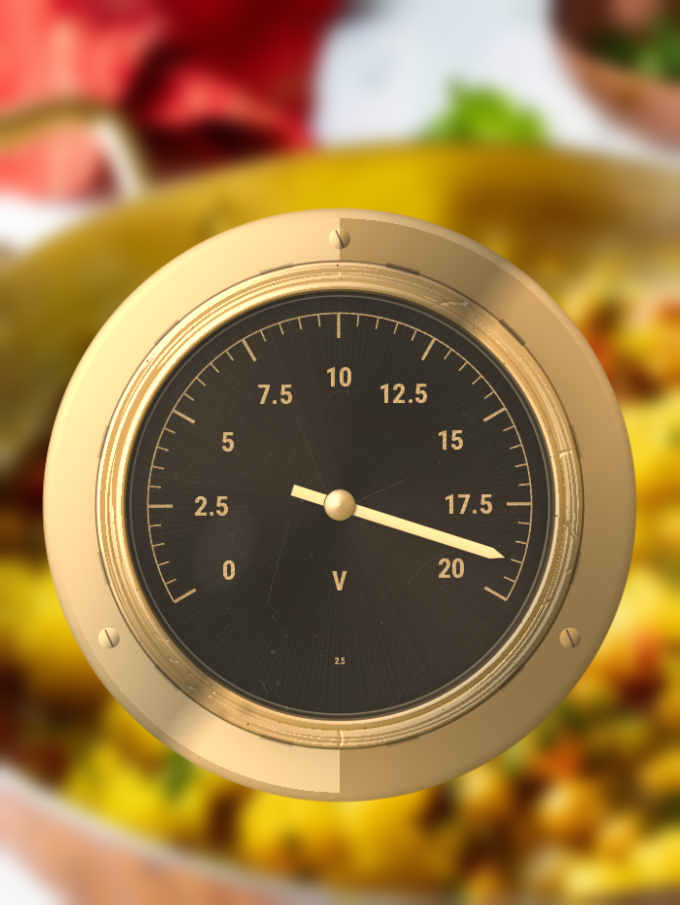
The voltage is 19V
